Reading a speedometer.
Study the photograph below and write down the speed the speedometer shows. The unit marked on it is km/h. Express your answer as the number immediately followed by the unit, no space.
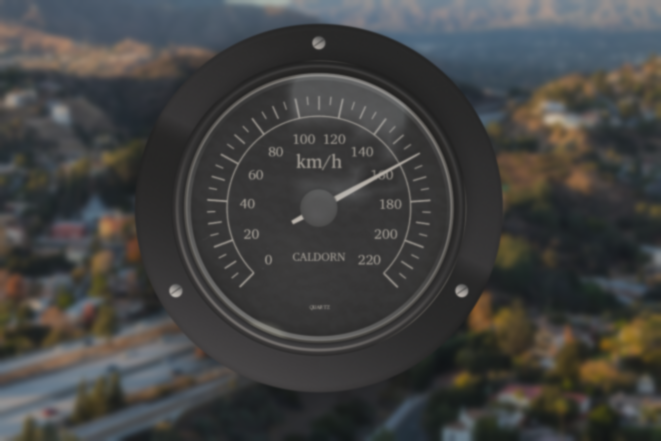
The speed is 160km/h
